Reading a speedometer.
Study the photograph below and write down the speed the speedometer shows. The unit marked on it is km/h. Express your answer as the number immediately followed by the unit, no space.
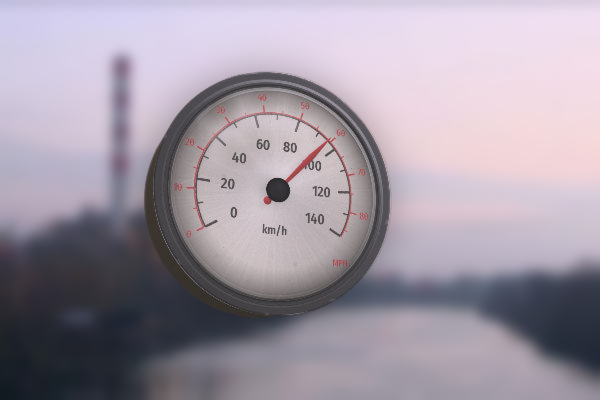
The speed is 95km/h
